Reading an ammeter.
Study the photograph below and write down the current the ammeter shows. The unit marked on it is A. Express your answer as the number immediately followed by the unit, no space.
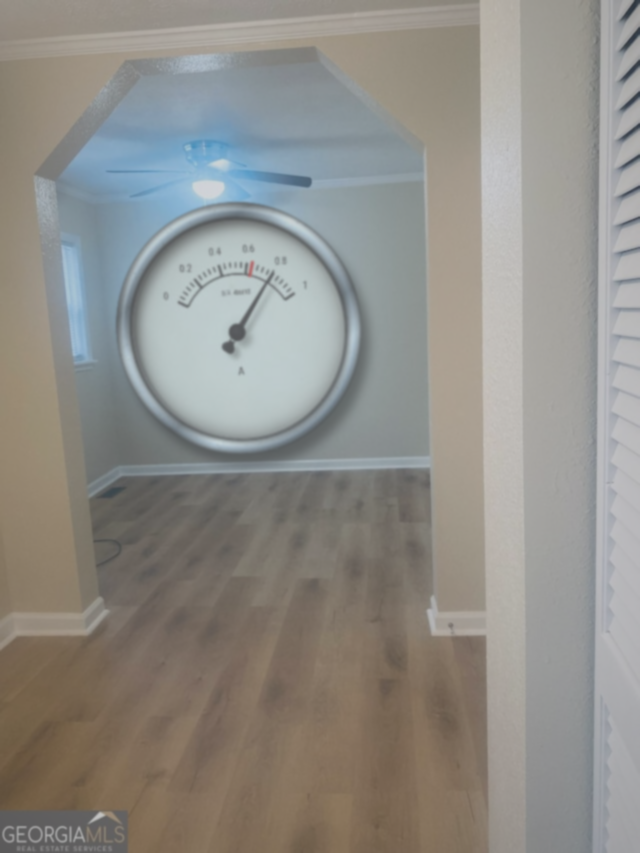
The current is 0.8A
